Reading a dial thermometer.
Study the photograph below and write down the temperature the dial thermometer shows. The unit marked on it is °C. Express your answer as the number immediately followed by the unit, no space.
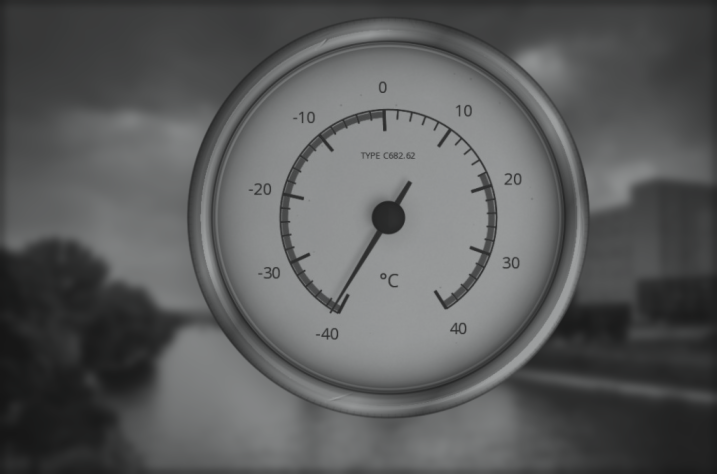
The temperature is -39°C
